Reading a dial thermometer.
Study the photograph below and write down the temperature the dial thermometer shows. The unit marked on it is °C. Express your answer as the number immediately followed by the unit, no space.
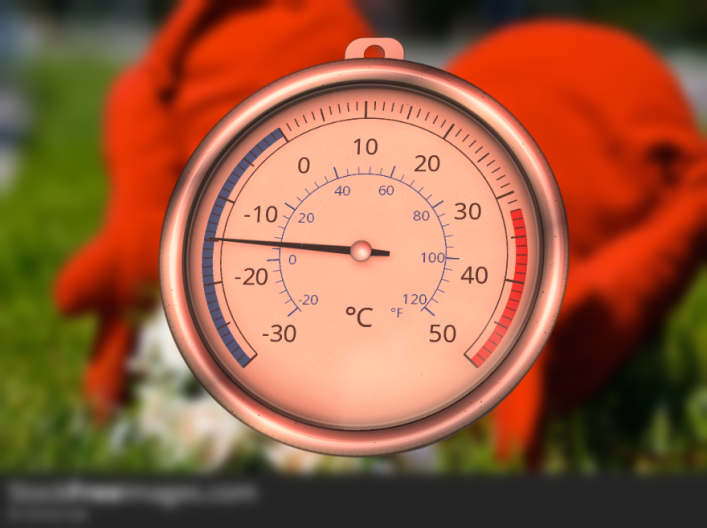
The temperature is -15°C
